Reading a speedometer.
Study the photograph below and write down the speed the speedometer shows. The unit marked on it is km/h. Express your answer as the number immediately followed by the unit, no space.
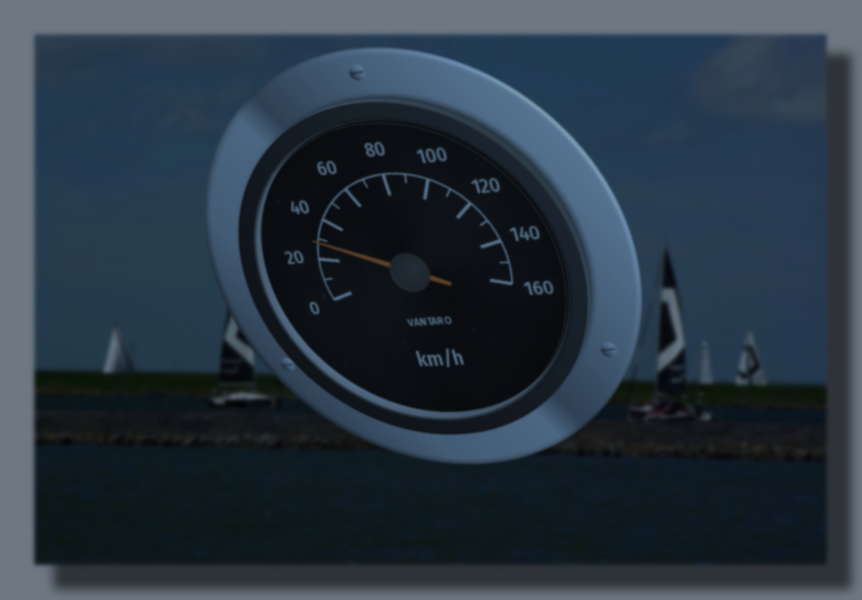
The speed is 30km/h
